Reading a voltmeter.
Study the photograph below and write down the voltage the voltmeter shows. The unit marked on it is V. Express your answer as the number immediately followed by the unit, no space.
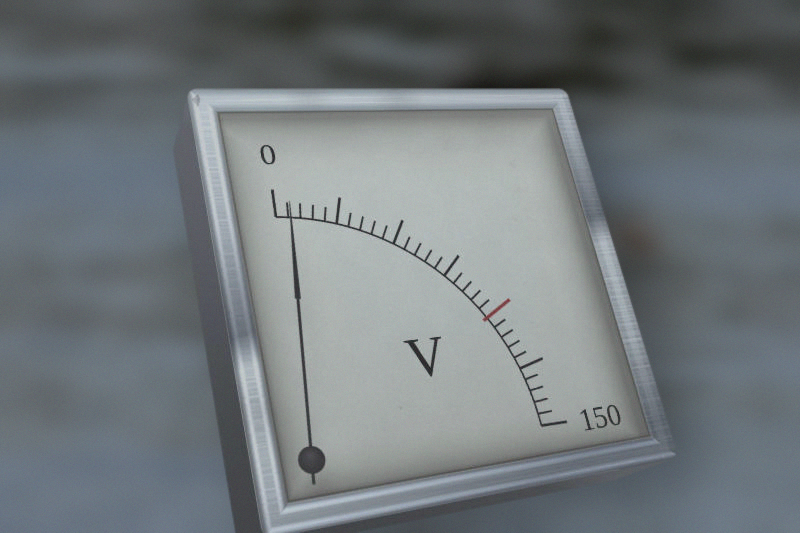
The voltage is 5V
